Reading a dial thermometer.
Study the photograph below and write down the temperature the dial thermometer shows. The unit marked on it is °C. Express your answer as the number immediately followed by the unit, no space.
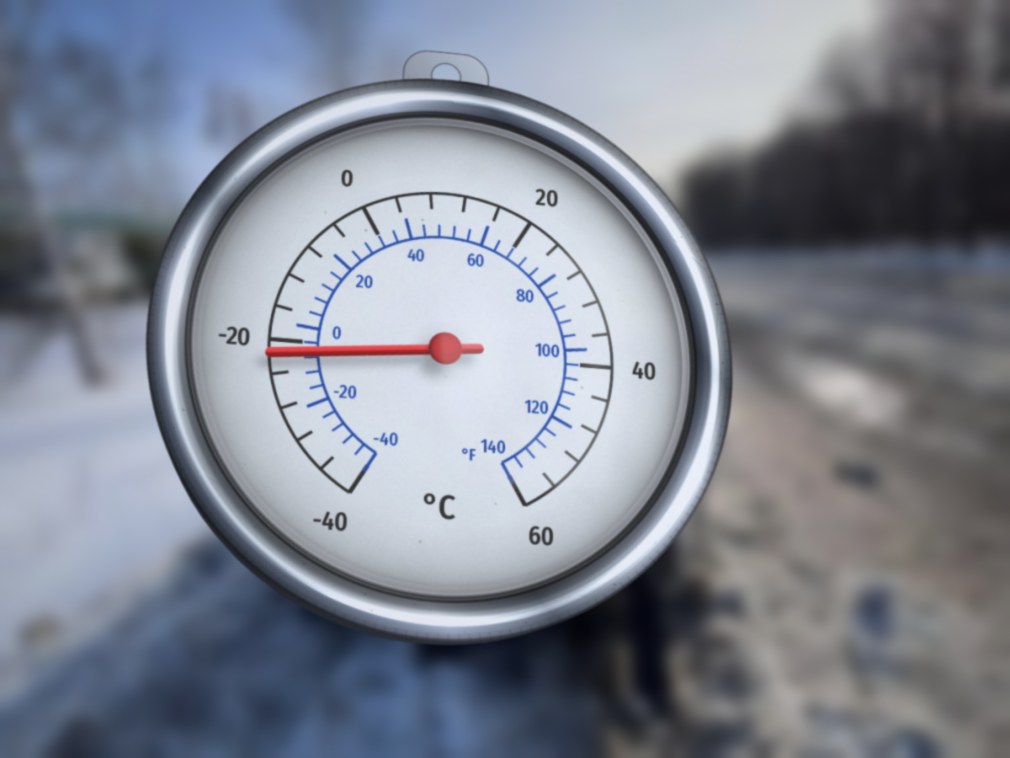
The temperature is -22°C
